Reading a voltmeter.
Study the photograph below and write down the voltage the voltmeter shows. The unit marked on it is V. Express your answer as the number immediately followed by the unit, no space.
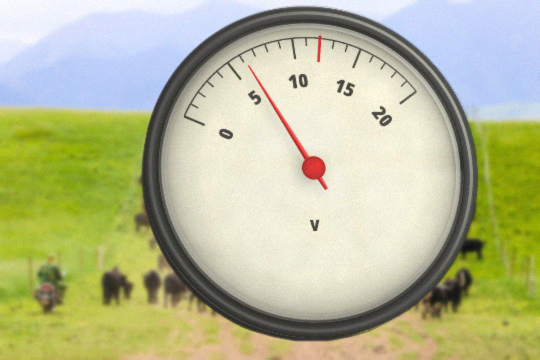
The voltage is 6V
